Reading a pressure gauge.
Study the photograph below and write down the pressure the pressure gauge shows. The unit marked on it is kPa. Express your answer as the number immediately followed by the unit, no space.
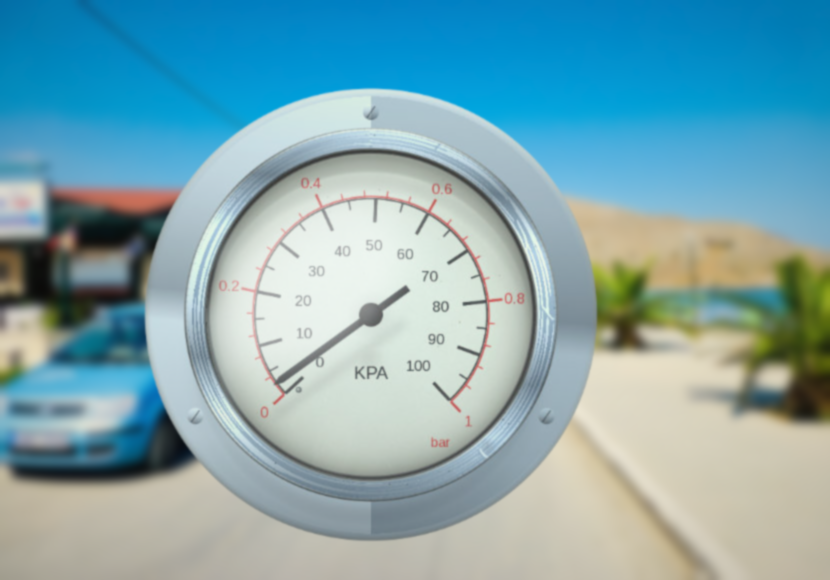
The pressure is 2.5kPa
